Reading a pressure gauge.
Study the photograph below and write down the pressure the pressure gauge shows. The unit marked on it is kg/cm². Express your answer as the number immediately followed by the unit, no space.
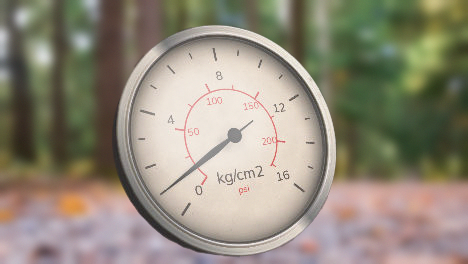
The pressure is 1kg/cm²
